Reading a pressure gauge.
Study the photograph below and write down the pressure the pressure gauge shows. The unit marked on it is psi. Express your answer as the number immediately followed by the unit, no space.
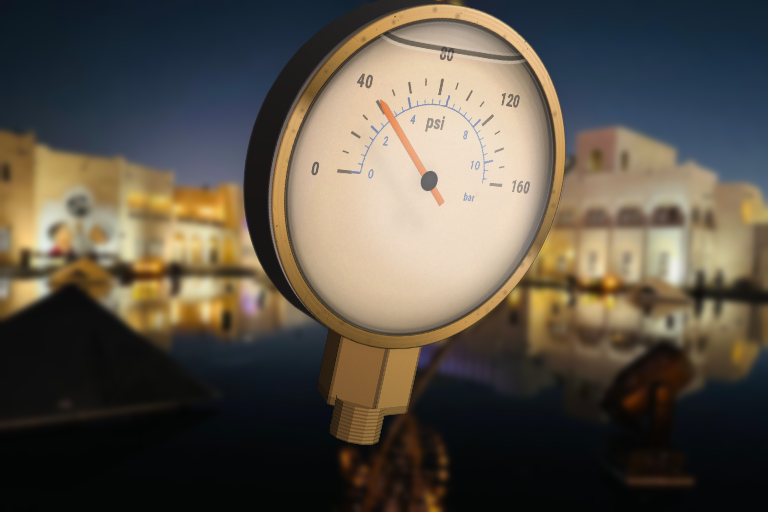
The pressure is 40psi
